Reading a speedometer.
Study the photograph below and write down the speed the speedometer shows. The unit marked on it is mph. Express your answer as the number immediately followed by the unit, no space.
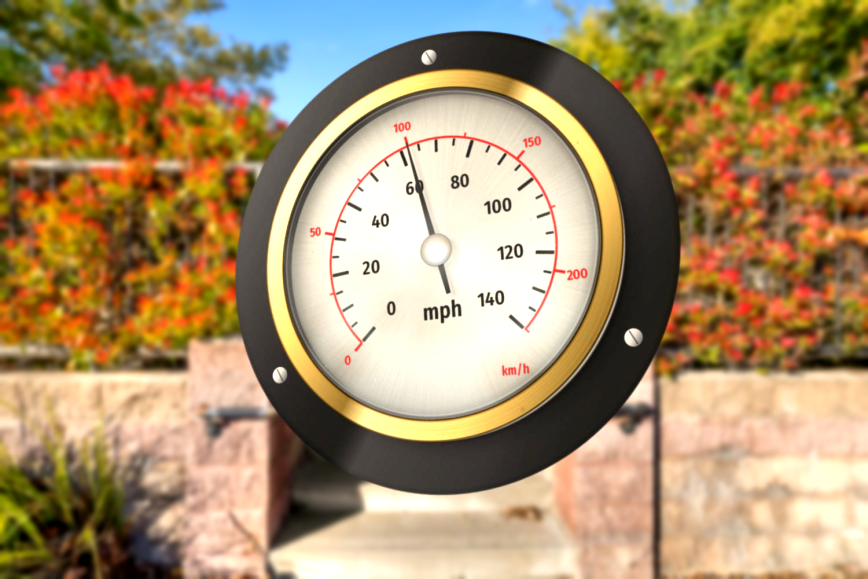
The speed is 62.5mph
